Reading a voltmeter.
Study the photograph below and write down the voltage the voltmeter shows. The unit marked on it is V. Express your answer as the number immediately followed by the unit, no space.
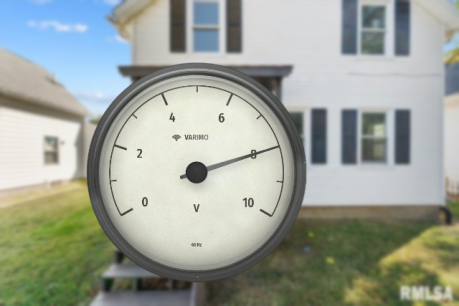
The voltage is 8V
